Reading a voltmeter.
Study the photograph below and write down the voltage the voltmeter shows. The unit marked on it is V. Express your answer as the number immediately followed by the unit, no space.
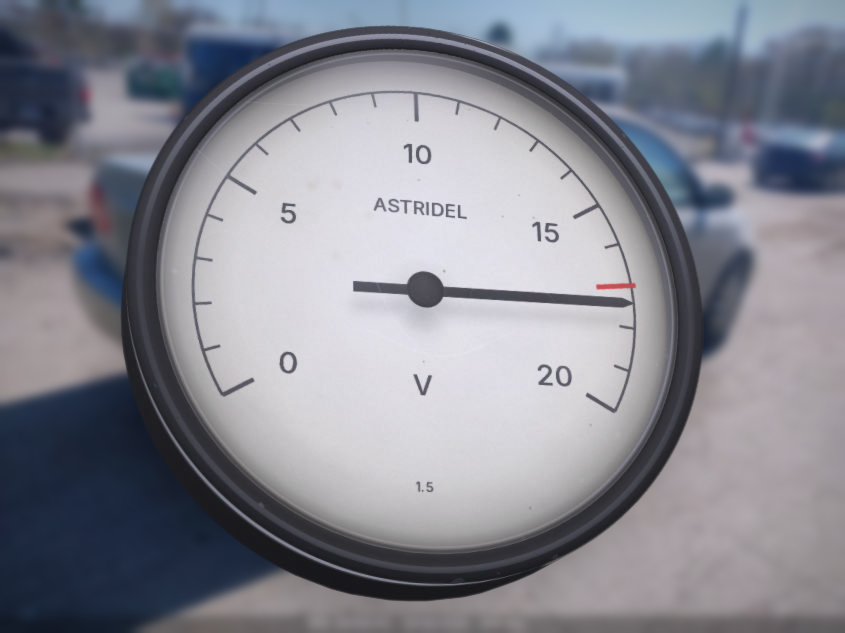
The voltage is 17.5V
